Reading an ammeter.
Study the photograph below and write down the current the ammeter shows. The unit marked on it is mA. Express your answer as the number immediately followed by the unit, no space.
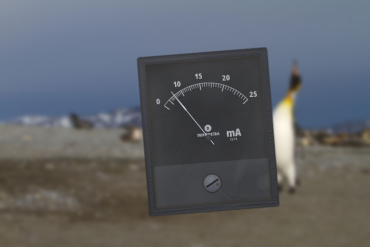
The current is 7.5mA
